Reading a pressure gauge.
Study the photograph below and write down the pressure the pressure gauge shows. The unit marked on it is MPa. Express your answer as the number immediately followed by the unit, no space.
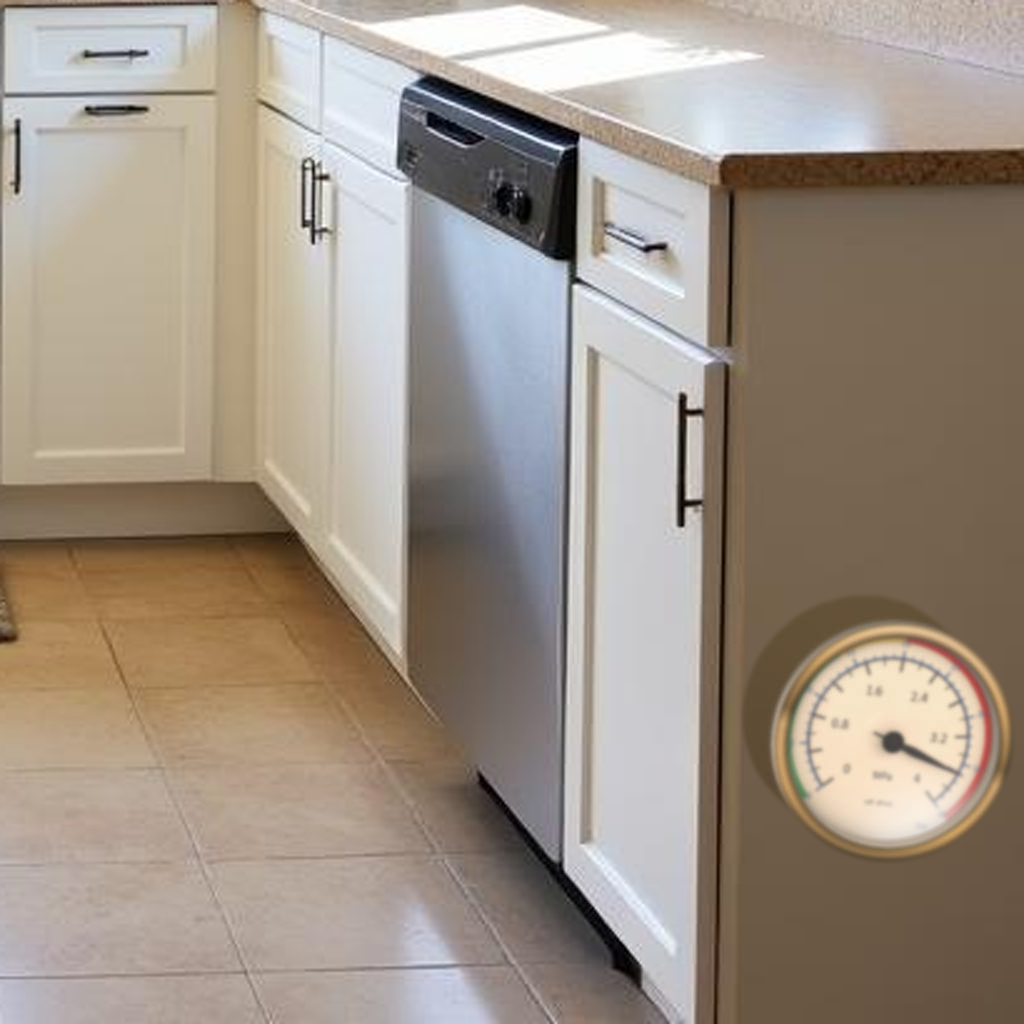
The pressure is 3.6MPa
